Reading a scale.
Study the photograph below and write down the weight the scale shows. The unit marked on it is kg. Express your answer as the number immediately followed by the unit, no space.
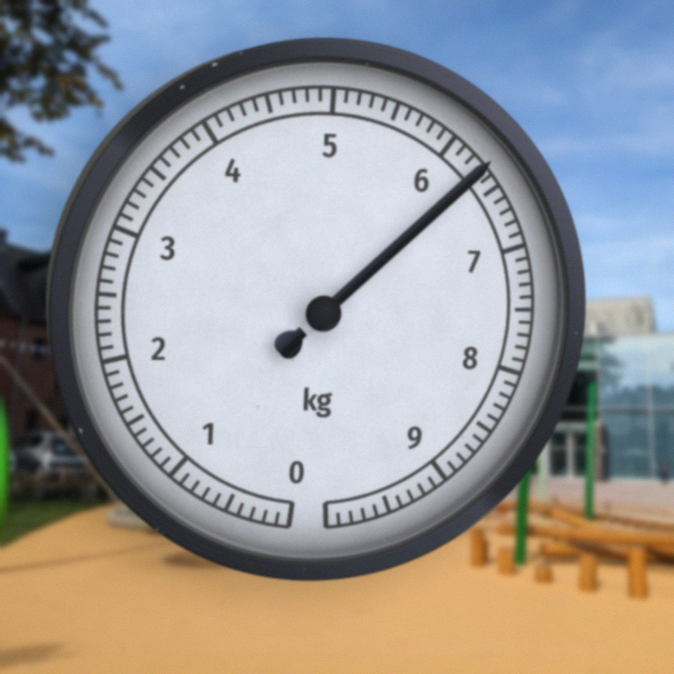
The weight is 6.3kg
